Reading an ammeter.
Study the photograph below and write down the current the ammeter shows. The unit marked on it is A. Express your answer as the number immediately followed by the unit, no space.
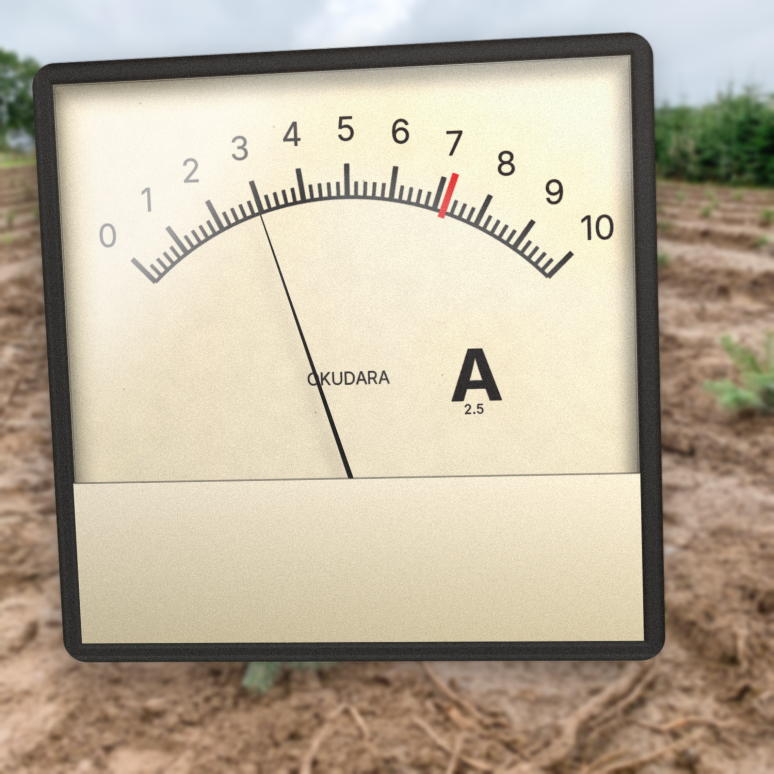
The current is 3A
